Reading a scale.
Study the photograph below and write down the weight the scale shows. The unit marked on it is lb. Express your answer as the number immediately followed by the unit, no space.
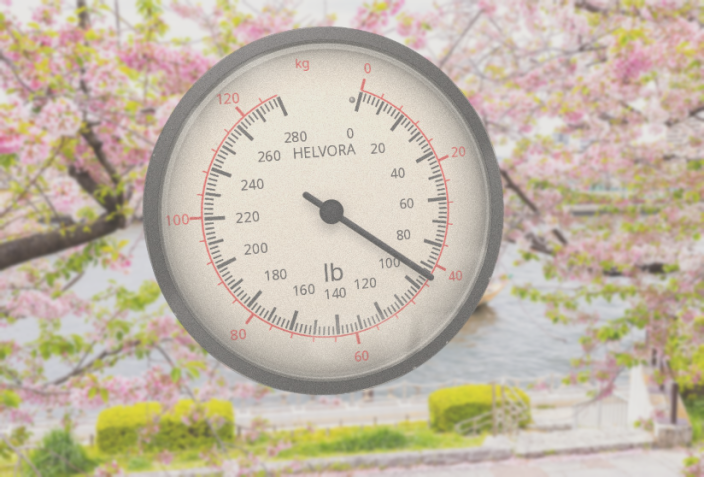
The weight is 94lb
